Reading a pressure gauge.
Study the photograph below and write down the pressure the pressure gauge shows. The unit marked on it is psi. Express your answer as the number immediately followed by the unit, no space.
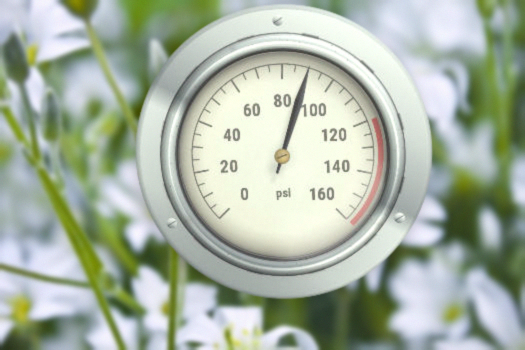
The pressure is 90psi
